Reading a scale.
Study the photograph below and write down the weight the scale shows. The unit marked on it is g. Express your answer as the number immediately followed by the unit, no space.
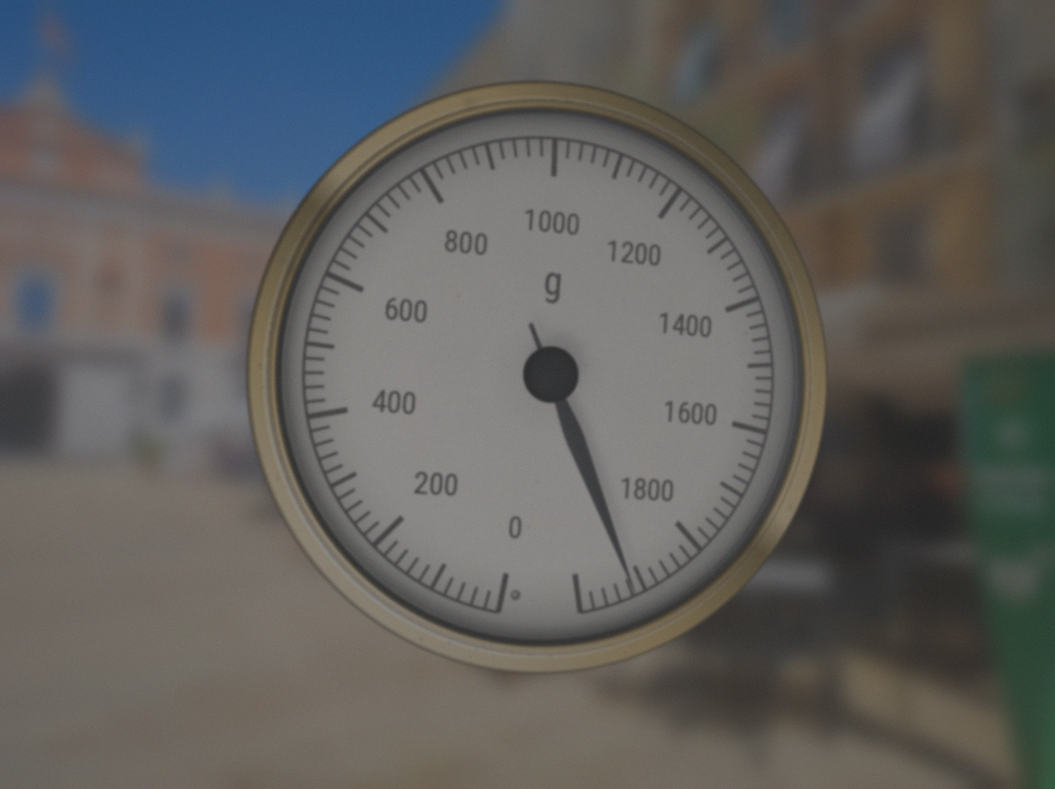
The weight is 1920g
